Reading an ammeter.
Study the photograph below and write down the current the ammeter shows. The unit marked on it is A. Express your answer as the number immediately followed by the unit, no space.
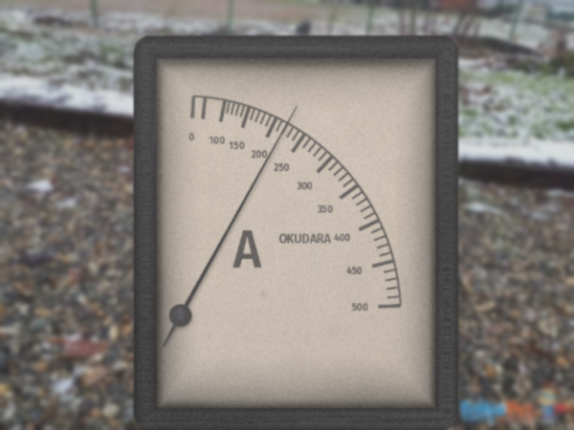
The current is 220A
